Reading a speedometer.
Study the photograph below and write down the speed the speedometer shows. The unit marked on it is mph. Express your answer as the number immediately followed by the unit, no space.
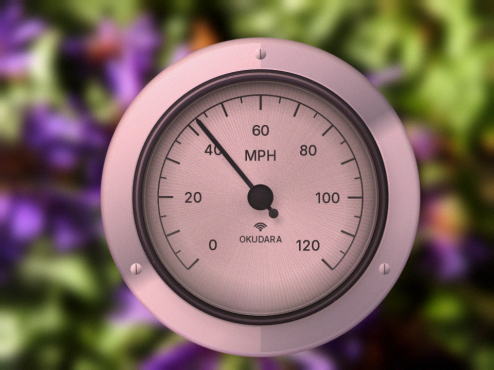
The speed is 42.5mph
